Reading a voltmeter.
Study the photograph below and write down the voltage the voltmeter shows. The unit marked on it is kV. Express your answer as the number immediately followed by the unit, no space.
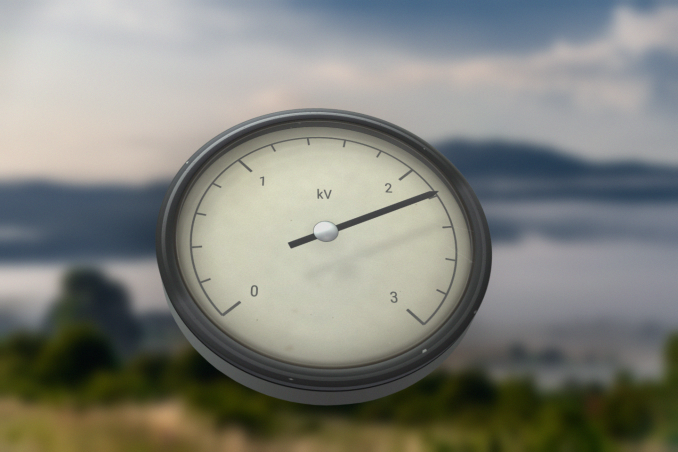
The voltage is 2.2kV
